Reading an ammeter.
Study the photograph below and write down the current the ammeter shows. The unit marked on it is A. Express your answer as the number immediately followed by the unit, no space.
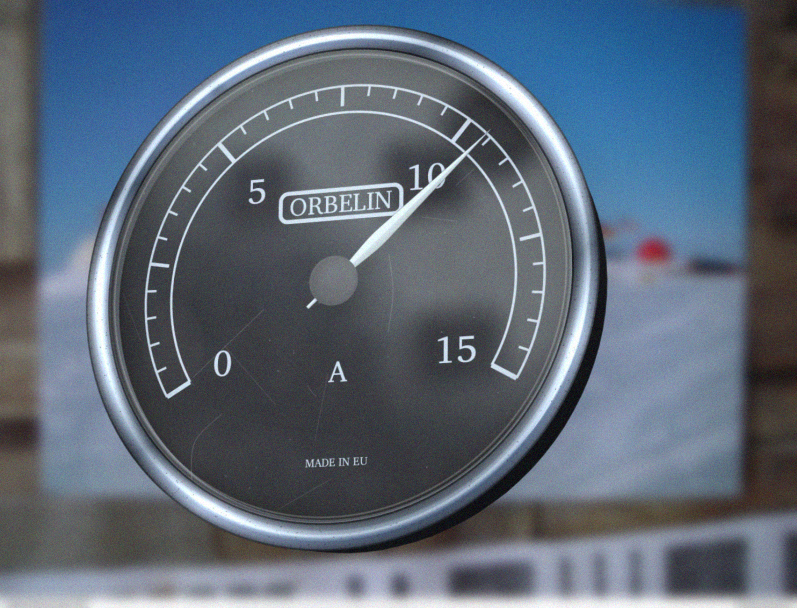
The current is 10.5A
